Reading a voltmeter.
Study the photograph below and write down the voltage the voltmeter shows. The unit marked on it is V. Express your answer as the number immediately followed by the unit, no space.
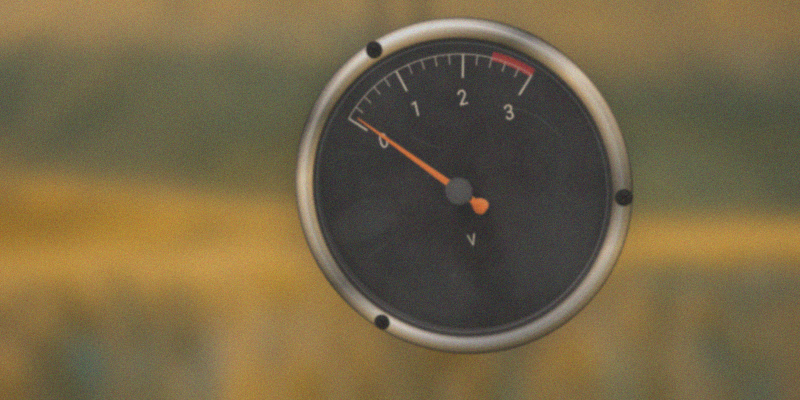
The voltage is 0.1V
